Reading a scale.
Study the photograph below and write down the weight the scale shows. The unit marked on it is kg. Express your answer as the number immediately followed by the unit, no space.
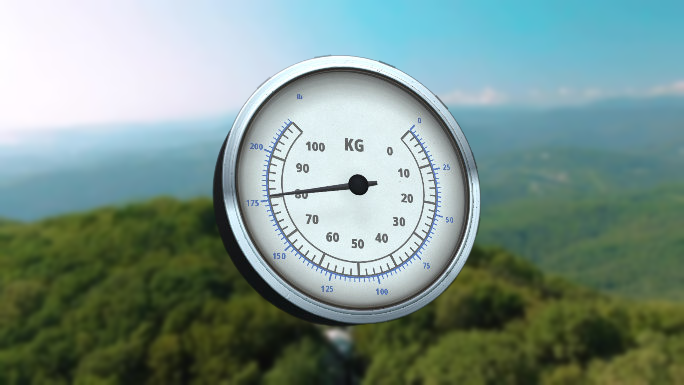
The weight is 80kg
